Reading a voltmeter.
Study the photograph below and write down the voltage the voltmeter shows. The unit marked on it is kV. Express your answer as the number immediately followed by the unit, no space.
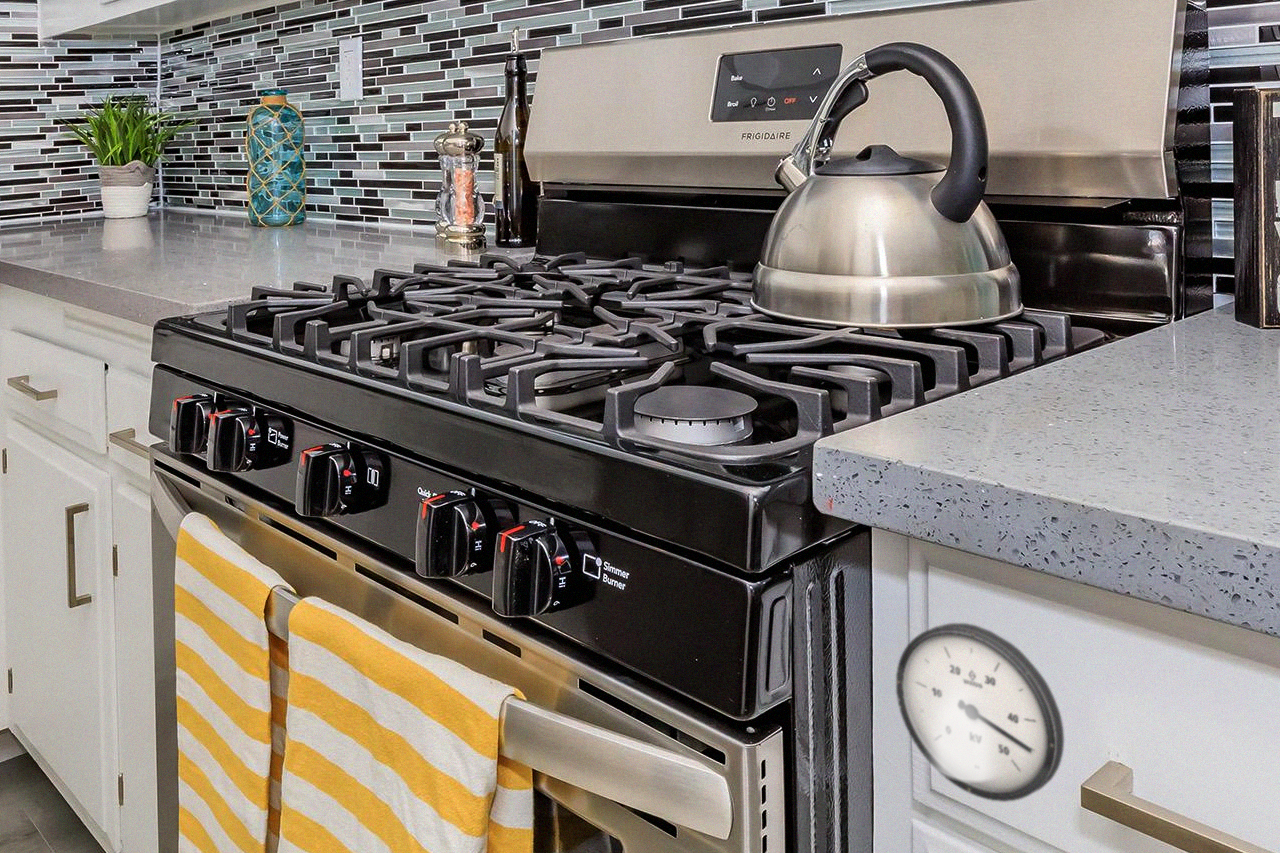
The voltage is 45kV
